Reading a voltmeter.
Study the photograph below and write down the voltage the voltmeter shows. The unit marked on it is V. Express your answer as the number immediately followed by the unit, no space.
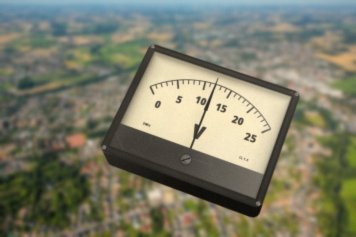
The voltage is 12V
